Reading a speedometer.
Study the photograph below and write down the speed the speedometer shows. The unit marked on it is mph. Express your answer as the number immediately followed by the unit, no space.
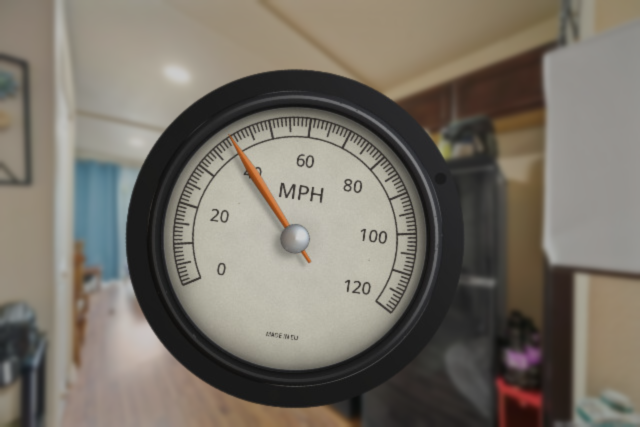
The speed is 40mph
